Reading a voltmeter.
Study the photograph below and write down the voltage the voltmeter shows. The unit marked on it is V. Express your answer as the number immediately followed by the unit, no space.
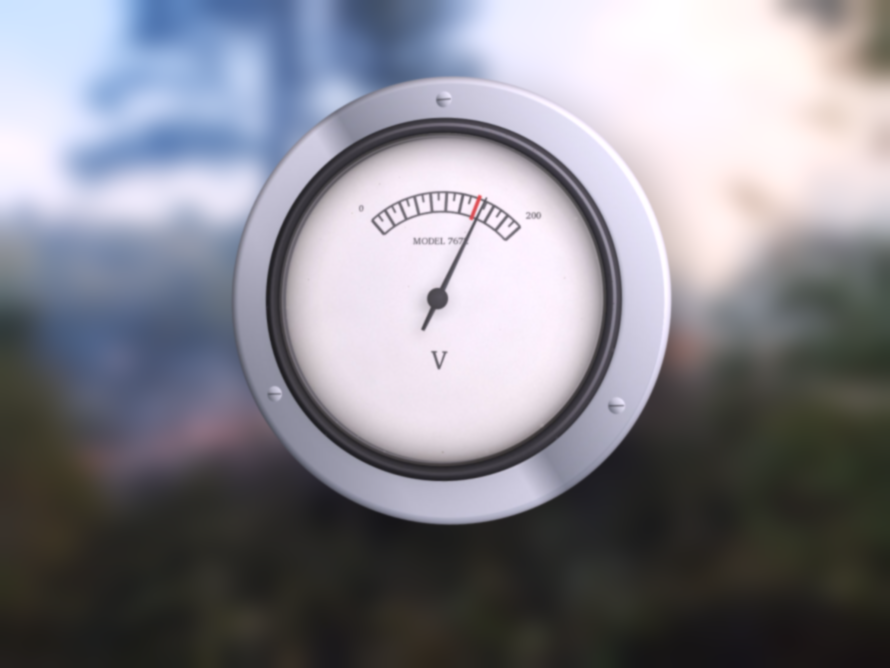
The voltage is 150V
